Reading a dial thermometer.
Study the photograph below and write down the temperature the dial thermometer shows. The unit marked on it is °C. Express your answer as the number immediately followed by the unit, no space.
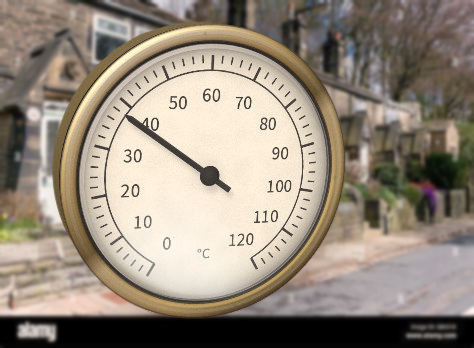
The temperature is 38°C
